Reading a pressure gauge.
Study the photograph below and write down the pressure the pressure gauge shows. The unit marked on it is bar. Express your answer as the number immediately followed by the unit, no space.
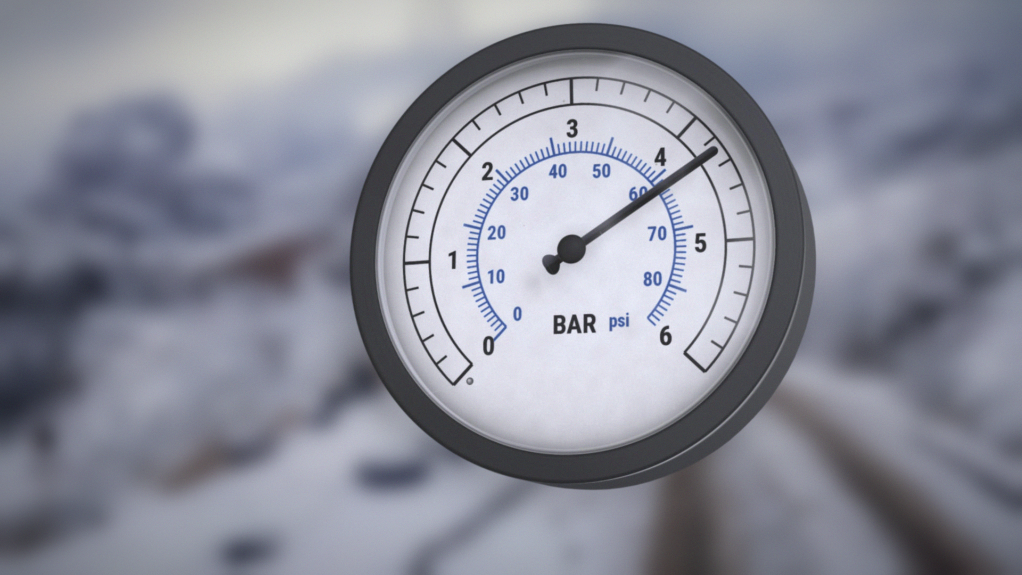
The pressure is 4.3bar
